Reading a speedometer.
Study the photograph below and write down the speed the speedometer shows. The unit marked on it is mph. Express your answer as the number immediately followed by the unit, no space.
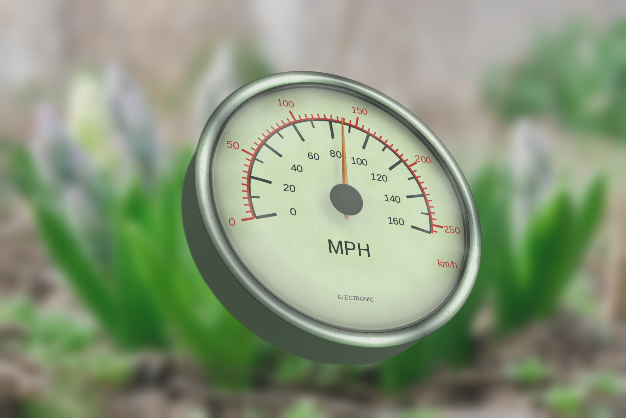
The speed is 85mph
